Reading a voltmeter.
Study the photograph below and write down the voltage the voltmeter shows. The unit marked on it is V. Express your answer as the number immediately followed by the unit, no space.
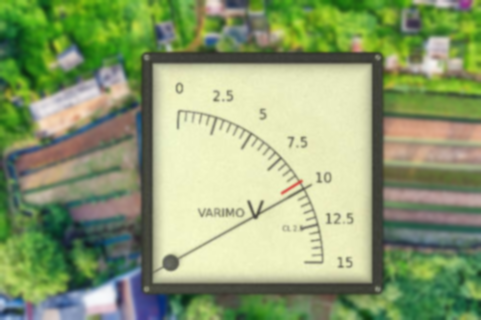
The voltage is 10V
